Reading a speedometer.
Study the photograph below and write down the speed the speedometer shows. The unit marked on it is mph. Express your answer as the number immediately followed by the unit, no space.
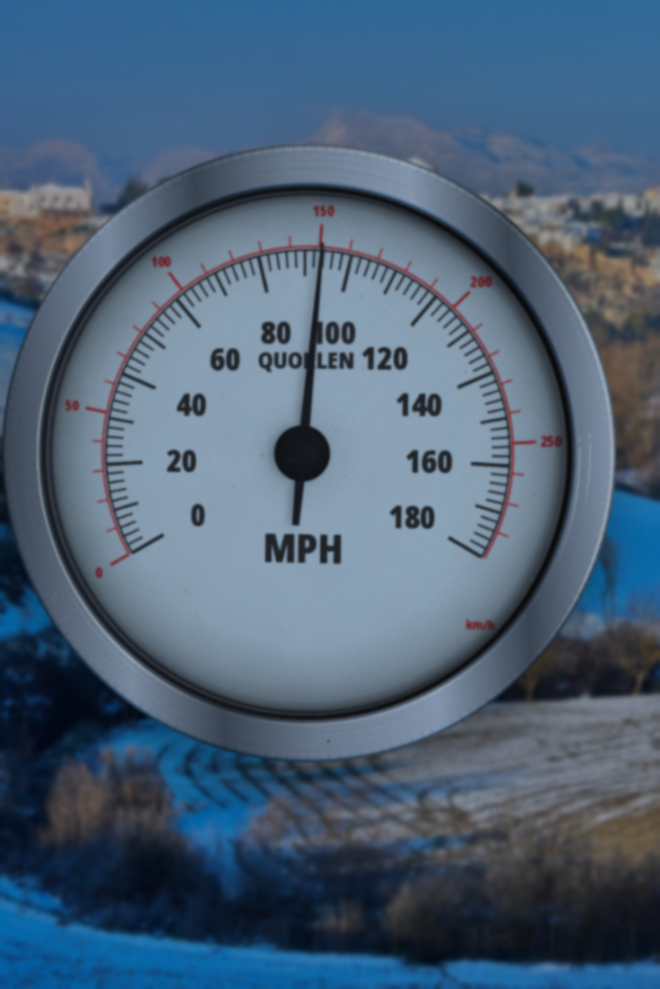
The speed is 94mph
